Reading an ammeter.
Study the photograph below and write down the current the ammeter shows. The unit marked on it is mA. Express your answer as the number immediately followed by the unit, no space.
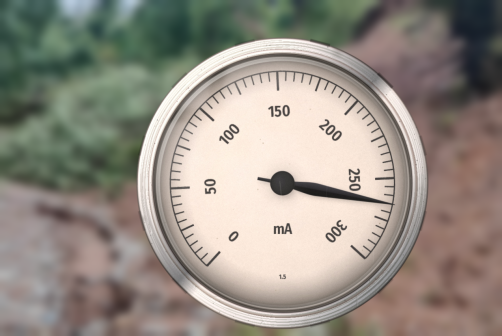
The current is 265mA
